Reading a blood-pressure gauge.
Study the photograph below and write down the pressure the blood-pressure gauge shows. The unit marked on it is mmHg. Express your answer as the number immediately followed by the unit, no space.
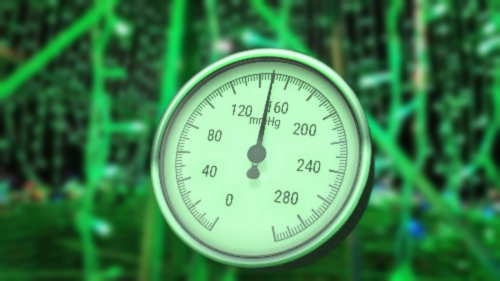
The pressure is 150mmHg
